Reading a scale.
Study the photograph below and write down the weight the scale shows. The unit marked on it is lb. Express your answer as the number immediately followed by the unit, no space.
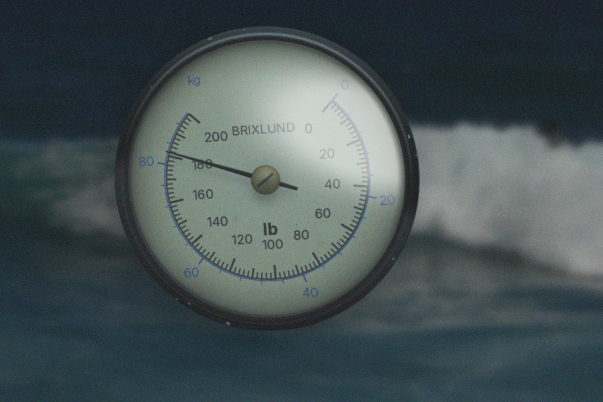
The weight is 182lb
